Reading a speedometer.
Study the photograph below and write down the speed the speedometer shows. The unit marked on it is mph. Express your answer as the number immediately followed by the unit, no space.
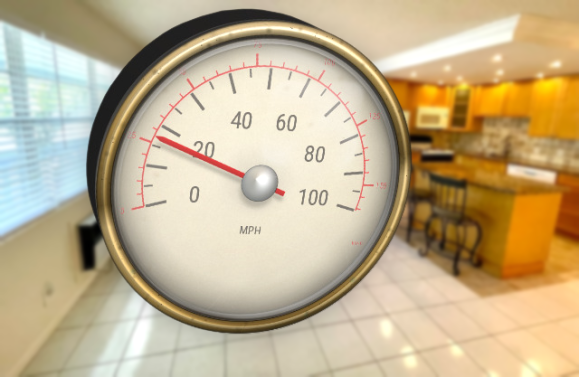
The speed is 17.5mph
